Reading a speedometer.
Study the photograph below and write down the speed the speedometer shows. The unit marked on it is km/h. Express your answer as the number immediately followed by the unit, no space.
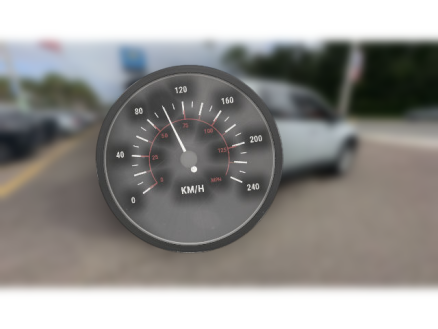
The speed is 100km/h
